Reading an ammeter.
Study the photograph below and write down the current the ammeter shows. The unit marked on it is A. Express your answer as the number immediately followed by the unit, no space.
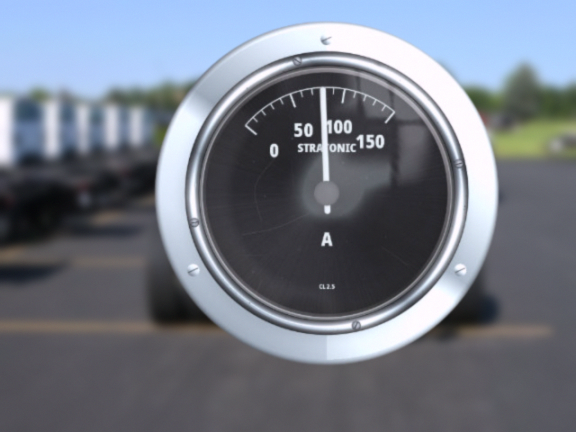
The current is 80A
